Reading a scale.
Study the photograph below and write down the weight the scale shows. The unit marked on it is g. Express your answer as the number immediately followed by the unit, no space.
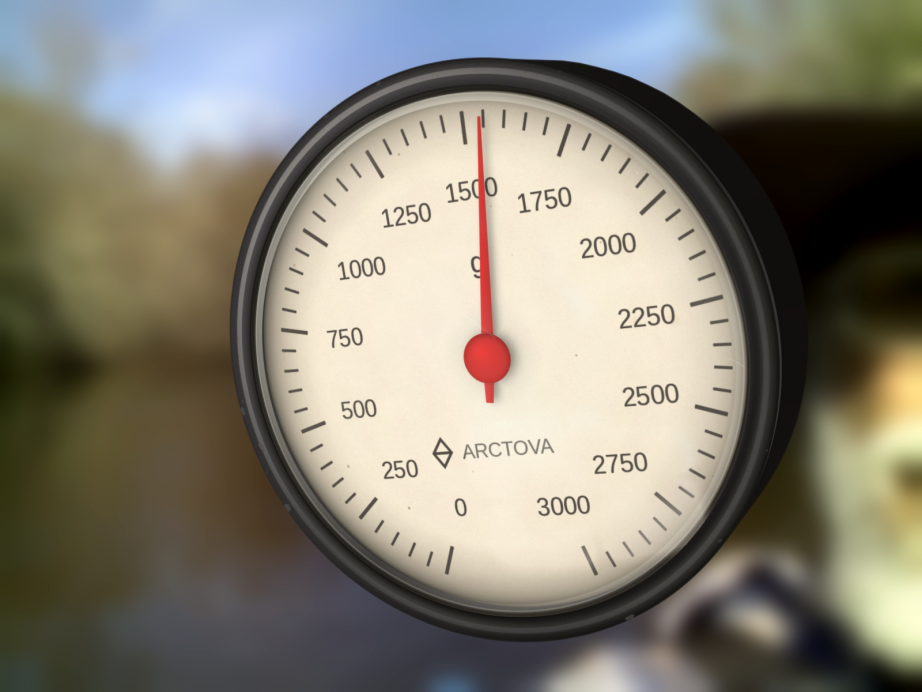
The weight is 1550g
